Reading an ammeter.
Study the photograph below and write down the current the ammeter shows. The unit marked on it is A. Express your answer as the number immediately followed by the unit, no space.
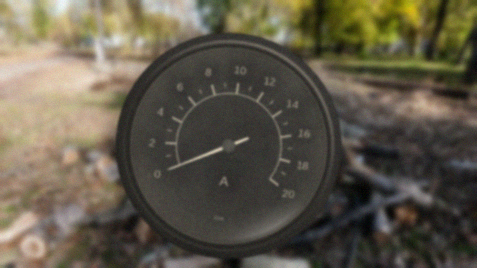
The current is 0A
